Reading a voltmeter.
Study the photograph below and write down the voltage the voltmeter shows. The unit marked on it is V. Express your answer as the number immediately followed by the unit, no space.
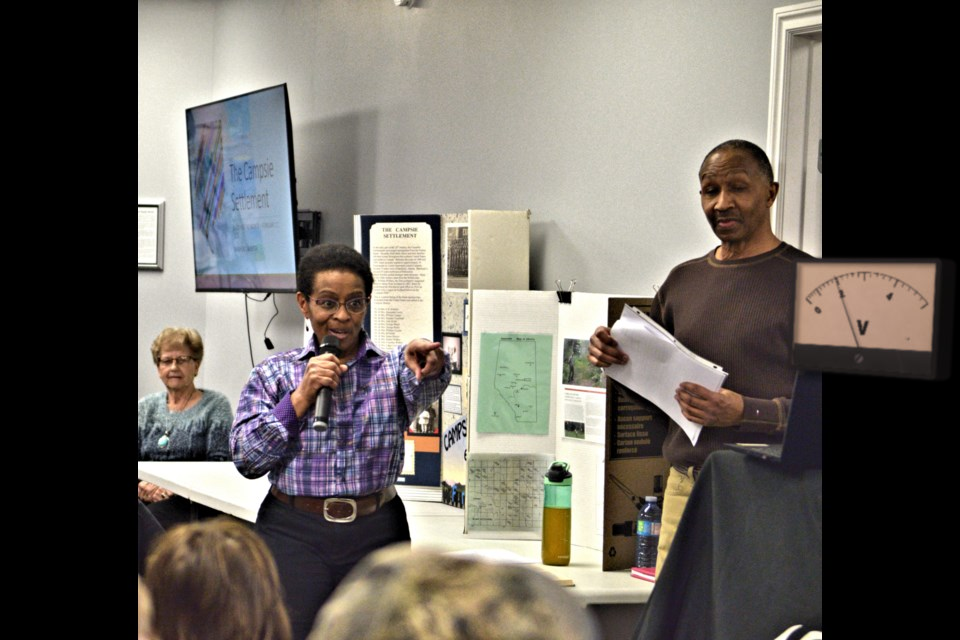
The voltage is 2V
